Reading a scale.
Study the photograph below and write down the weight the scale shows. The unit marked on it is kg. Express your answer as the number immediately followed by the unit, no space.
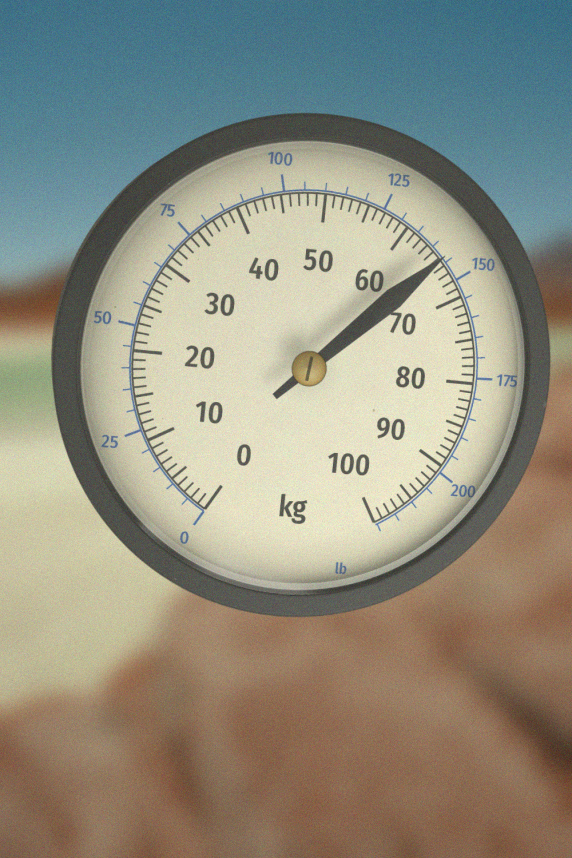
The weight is 65kg
